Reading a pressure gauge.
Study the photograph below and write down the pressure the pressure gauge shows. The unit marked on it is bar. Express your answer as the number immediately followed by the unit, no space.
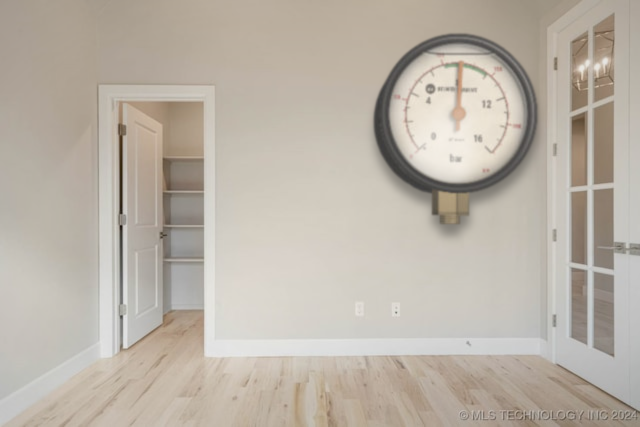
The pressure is 8bar
